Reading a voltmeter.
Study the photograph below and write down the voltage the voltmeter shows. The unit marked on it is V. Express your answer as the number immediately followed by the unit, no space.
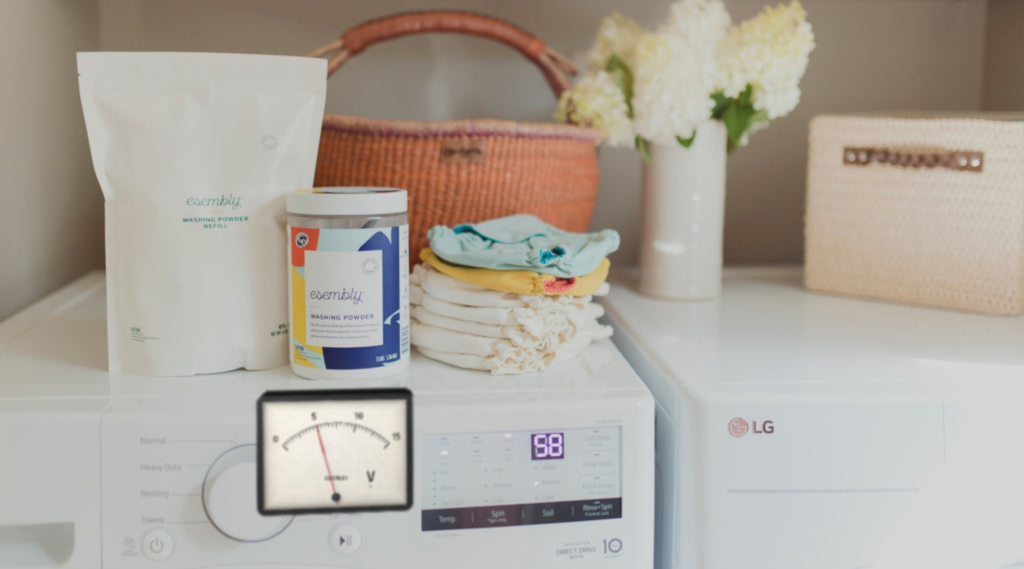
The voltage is 5V
